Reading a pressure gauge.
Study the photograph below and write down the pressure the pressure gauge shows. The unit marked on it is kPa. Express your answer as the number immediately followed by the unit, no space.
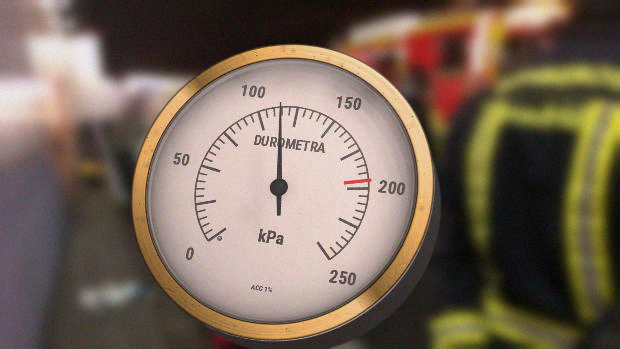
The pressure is 115kPa
